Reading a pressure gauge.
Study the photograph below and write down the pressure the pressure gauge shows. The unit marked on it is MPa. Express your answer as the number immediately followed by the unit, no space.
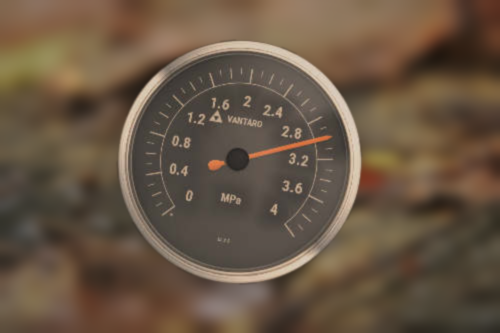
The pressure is 3MPa
